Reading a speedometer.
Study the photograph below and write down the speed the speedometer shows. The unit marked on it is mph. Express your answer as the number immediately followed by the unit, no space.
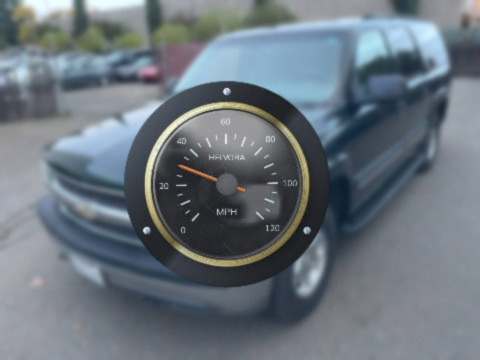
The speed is 30mph
